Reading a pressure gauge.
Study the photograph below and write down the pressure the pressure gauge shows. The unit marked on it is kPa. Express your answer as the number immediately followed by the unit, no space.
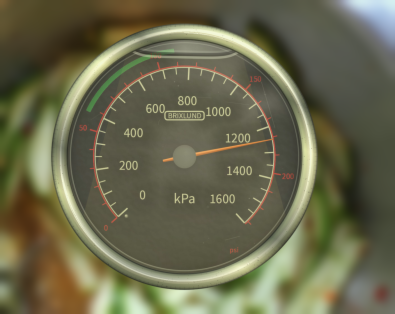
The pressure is 1250kPa
